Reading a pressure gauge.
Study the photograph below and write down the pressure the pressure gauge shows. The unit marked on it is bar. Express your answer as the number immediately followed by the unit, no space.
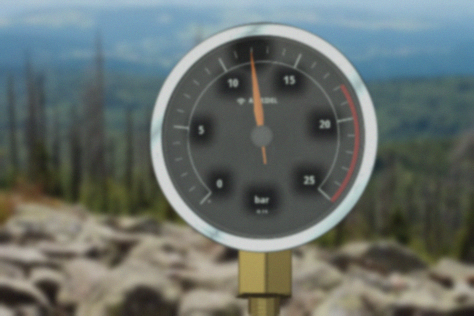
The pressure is 12bar
